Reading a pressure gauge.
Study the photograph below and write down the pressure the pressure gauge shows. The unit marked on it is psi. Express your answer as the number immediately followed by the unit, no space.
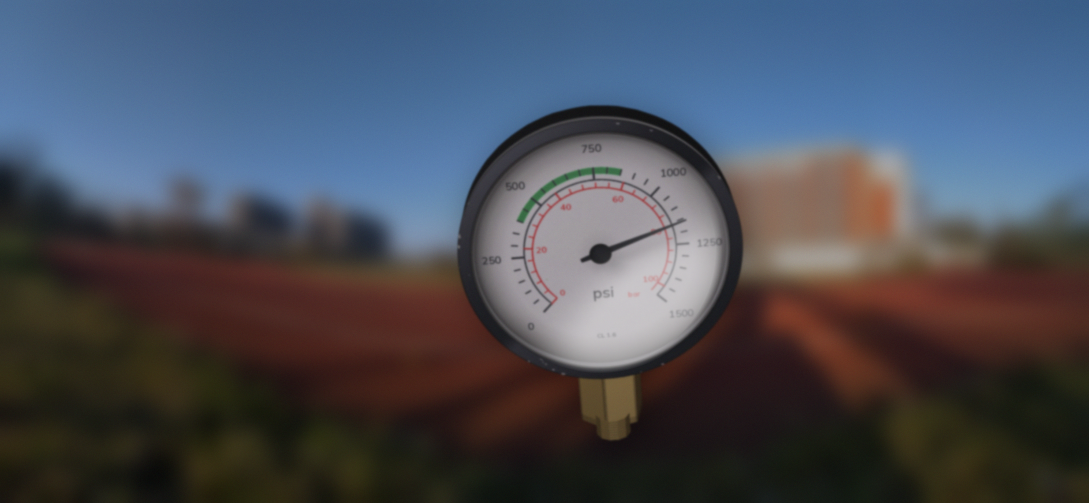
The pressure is 1150psi
